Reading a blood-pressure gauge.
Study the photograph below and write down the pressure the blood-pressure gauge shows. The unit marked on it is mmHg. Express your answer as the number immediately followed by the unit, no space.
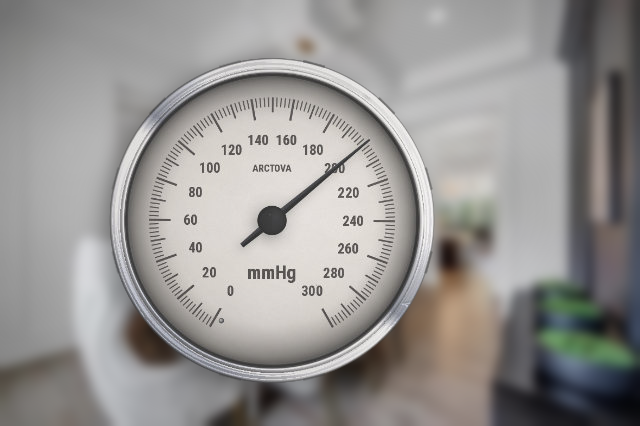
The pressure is 200mmHg
